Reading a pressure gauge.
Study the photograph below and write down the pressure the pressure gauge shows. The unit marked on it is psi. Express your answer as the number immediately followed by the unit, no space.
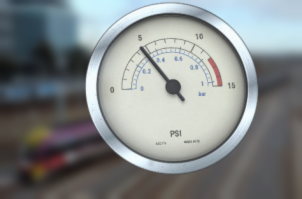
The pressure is 4.5psi
